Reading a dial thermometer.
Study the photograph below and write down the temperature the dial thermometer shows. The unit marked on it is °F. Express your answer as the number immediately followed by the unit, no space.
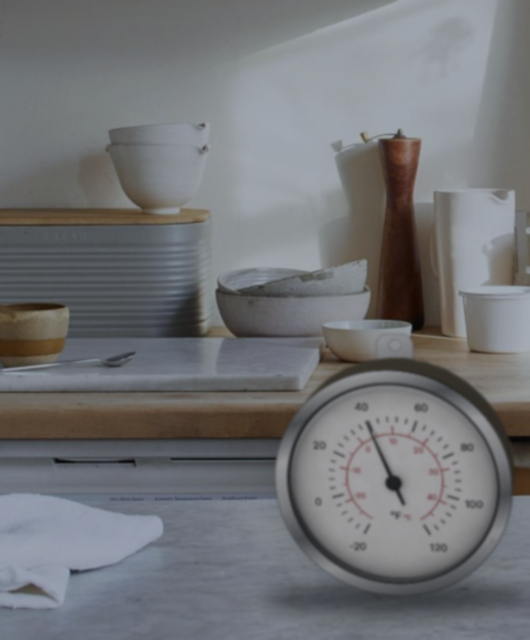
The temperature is 40°F
